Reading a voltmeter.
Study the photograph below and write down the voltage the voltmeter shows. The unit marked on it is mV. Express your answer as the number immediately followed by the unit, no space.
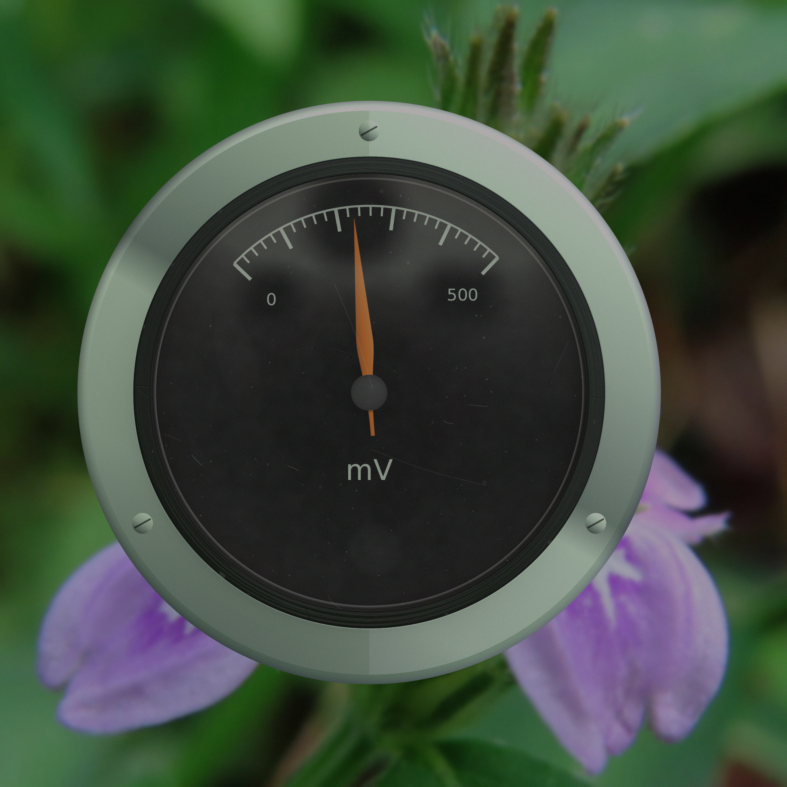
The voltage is 230mV
